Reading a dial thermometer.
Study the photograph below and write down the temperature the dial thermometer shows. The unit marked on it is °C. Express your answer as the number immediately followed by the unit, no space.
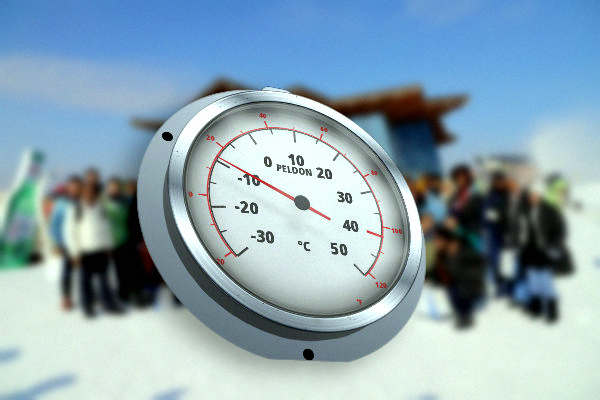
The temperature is -10°C
